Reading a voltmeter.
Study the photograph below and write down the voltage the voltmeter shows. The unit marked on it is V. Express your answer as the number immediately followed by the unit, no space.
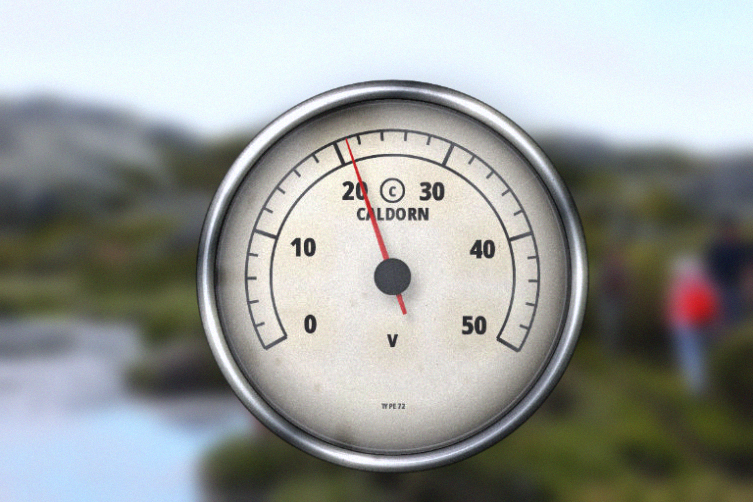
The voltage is 21V
